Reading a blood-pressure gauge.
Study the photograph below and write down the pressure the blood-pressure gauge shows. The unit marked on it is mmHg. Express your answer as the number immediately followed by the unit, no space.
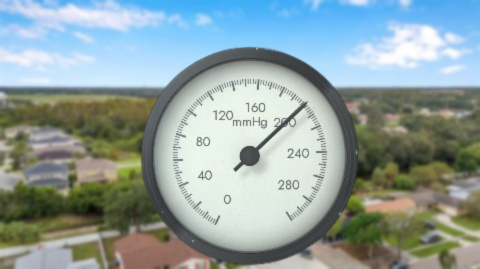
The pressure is 200mmHg
